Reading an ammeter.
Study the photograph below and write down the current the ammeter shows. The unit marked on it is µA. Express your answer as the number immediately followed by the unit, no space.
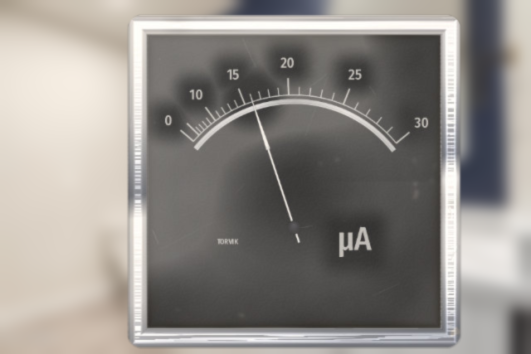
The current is 16µA
